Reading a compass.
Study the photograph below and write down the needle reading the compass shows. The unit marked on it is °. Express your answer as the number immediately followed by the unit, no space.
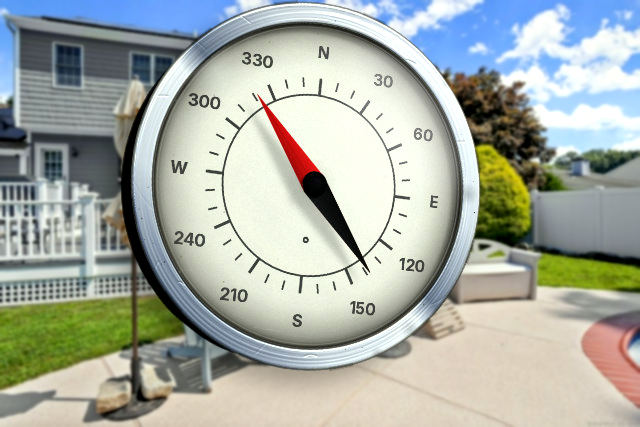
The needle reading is 320°
